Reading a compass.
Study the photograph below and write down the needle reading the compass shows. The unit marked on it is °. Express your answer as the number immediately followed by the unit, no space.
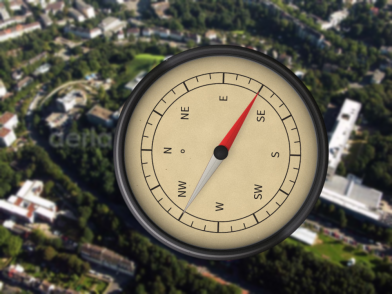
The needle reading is 120°
